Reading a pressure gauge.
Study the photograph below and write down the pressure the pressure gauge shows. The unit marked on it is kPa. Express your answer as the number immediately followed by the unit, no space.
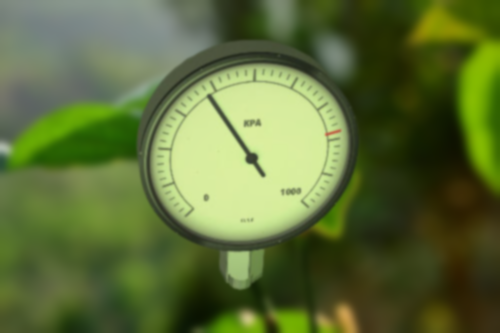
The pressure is 380kPa
